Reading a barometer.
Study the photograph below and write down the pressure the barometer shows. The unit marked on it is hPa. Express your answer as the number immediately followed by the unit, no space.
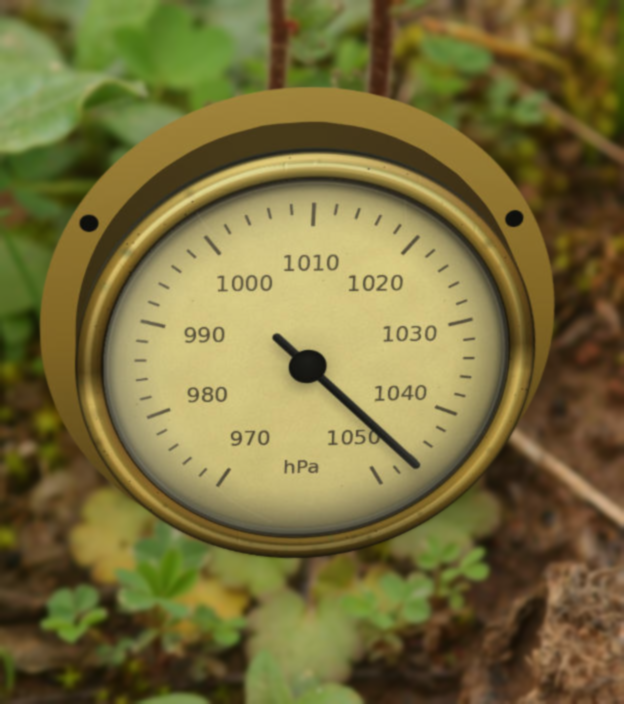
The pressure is 1046hPa
